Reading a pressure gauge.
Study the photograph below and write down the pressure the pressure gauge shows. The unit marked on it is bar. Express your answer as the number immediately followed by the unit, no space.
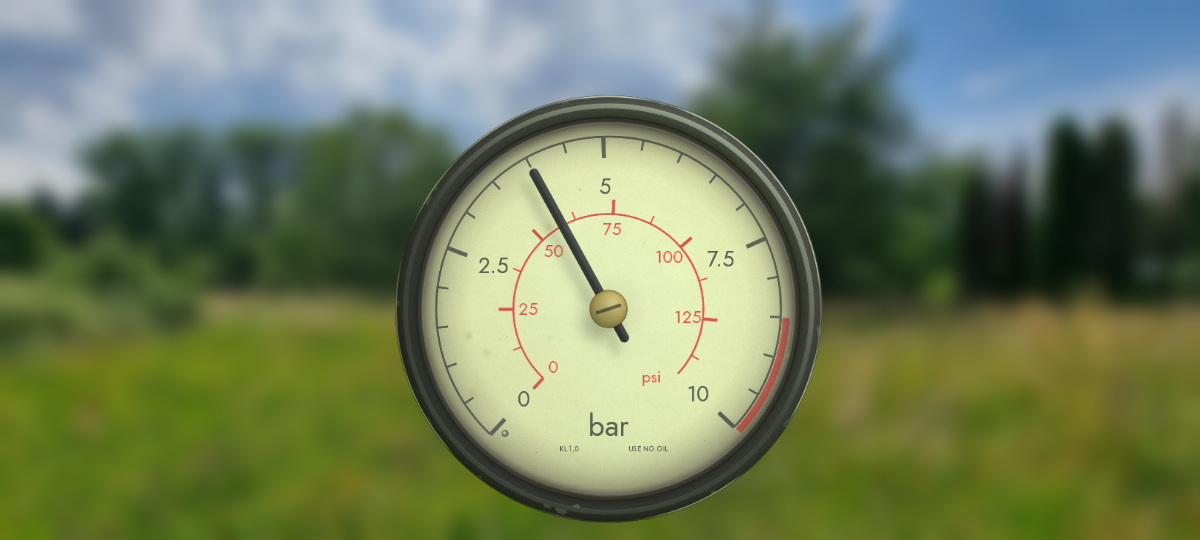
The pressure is 4bar
